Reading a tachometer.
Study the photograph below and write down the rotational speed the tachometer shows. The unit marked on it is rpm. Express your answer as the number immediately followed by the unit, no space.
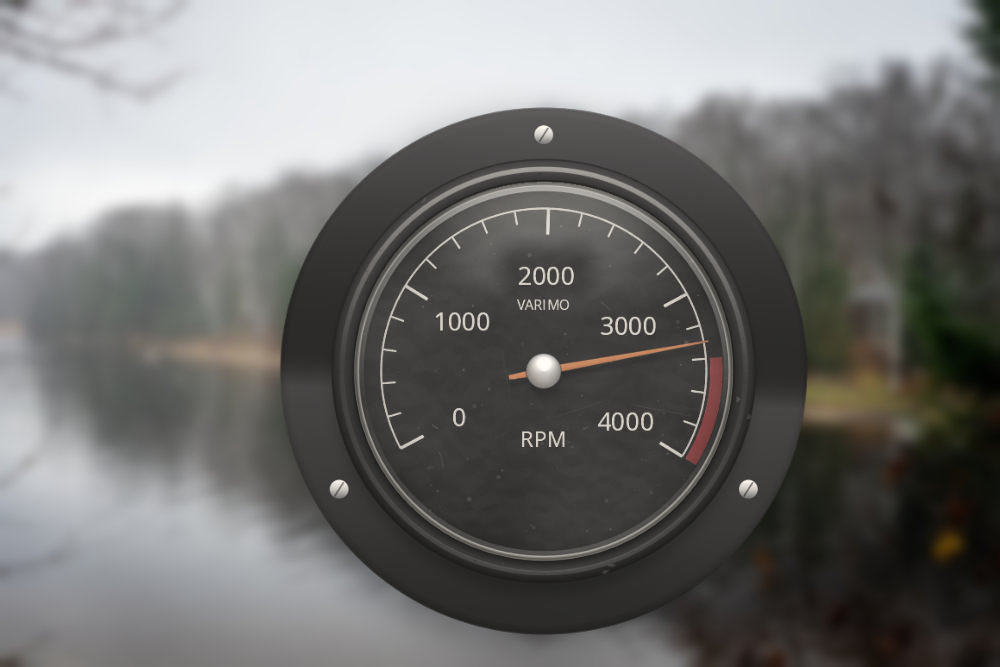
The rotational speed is 3300rpm
